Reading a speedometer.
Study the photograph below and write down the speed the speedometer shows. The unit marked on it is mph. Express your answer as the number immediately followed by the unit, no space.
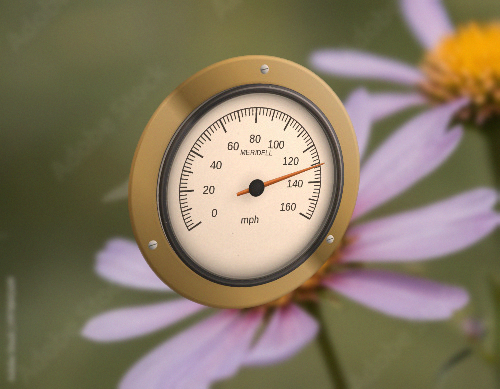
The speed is 130mph
